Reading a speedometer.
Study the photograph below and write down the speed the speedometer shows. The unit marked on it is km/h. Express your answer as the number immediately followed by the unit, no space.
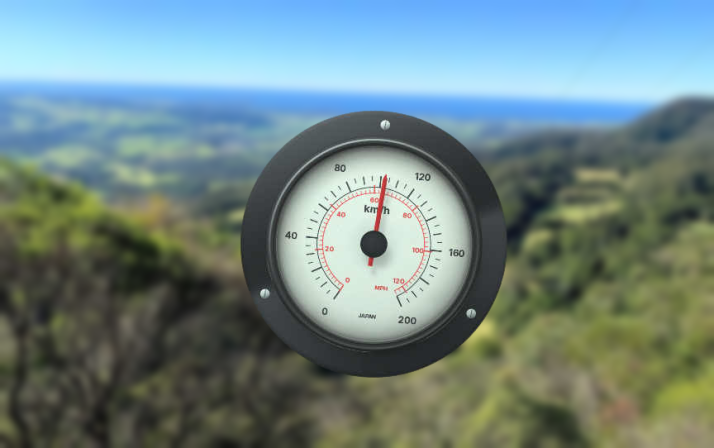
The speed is 102.5km/h
